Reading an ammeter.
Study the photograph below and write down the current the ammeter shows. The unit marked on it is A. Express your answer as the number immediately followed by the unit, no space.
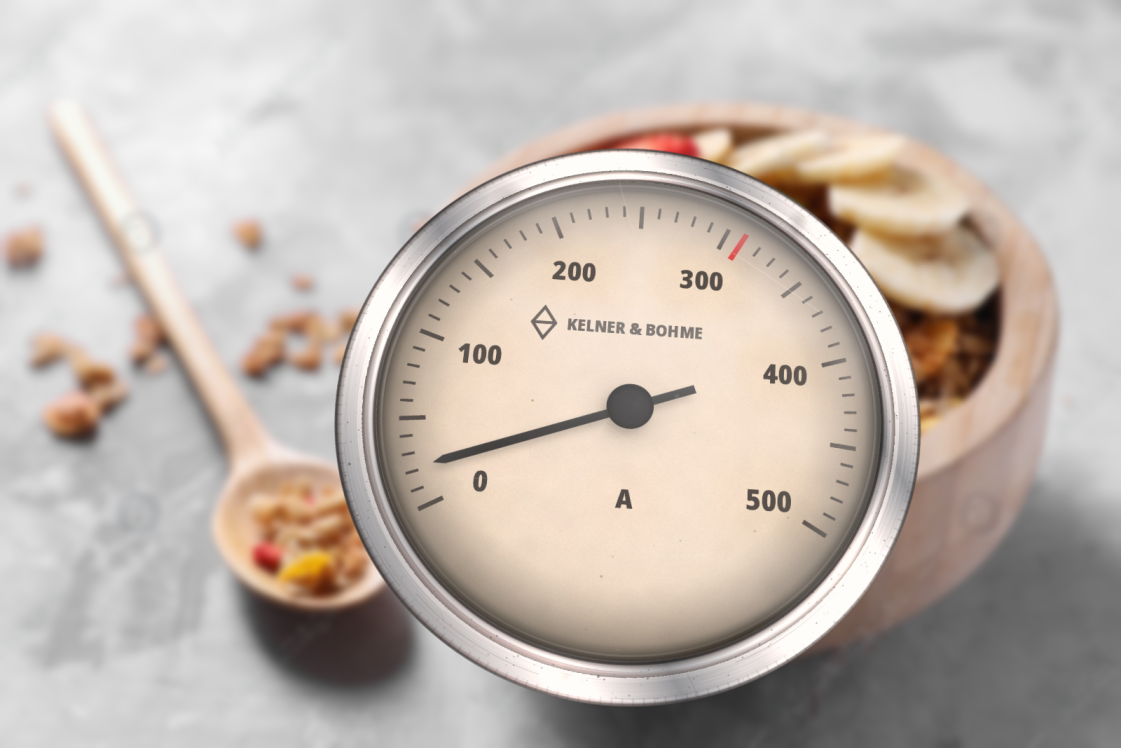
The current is 20A
